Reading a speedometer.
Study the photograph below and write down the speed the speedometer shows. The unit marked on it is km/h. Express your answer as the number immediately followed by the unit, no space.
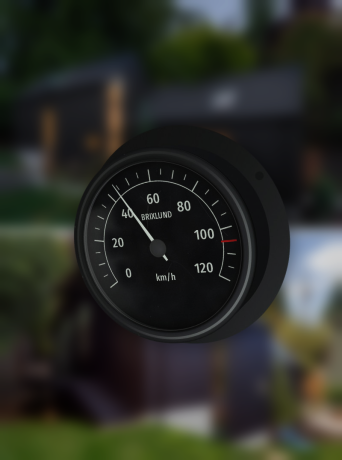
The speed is 45km/h
